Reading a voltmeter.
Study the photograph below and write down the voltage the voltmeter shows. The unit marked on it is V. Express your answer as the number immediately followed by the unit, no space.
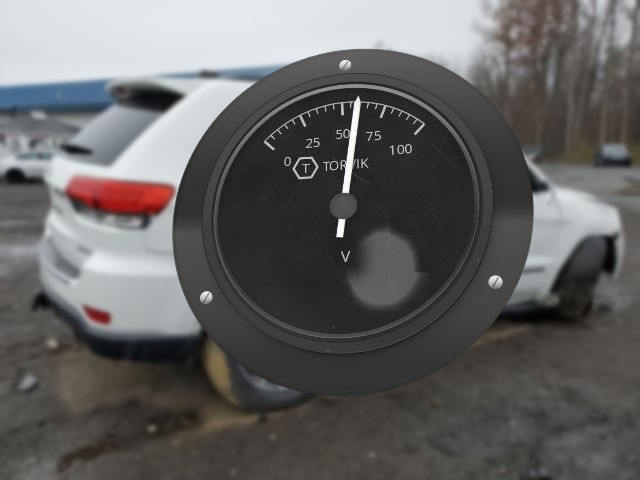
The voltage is 60V
